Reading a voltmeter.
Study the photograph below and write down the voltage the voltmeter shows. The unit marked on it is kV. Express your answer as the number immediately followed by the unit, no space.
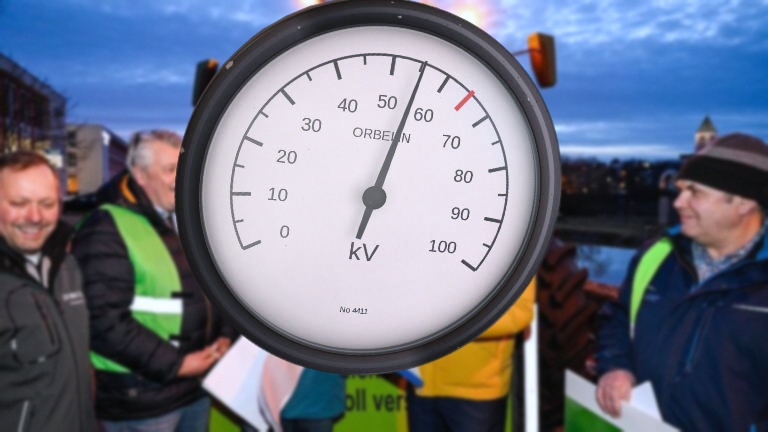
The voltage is 55kV
